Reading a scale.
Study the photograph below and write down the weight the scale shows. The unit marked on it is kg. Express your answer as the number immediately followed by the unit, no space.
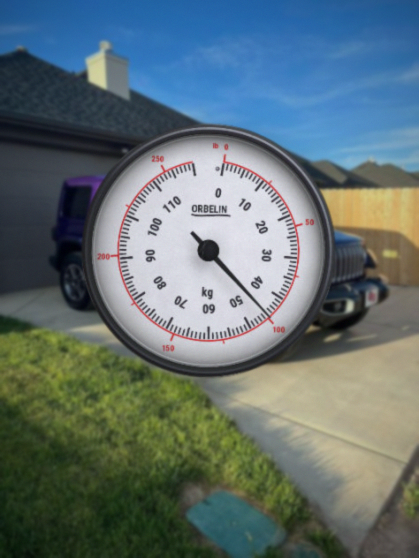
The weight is 45kg
